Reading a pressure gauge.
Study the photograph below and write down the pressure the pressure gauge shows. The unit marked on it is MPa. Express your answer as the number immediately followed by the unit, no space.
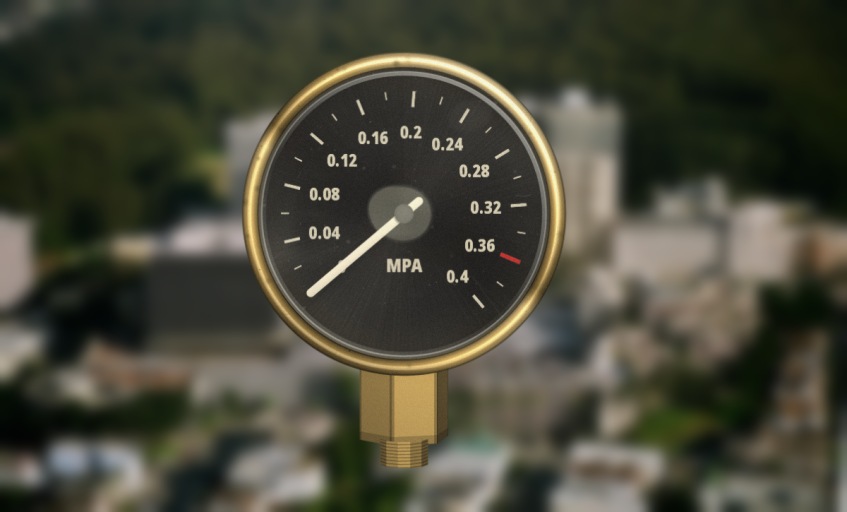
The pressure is 0MPa
